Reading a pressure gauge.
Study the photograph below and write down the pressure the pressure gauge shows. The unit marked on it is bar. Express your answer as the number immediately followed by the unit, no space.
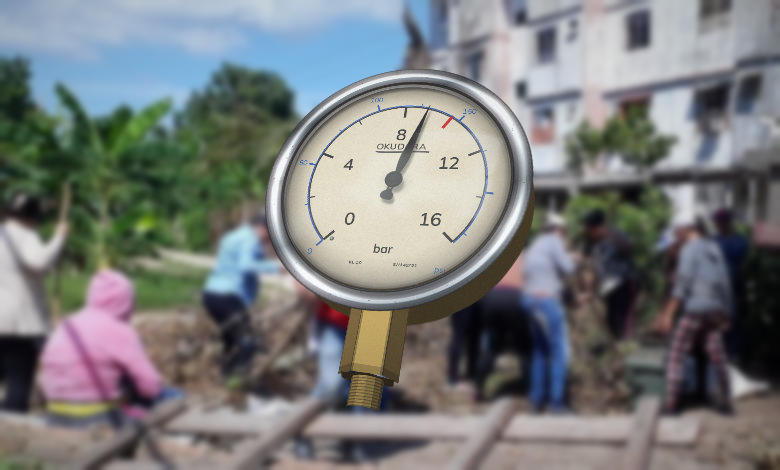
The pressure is 9bar
